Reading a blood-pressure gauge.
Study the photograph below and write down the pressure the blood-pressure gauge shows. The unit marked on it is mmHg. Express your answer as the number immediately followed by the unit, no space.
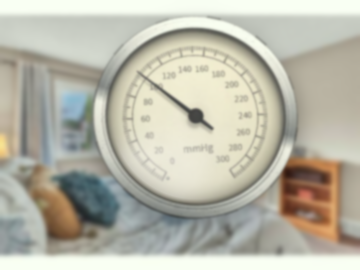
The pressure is 100mmHg
